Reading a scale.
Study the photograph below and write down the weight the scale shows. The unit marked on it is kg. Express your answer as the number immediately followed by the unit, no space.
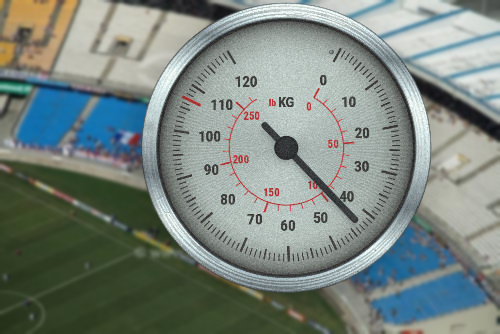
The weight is 43kg
